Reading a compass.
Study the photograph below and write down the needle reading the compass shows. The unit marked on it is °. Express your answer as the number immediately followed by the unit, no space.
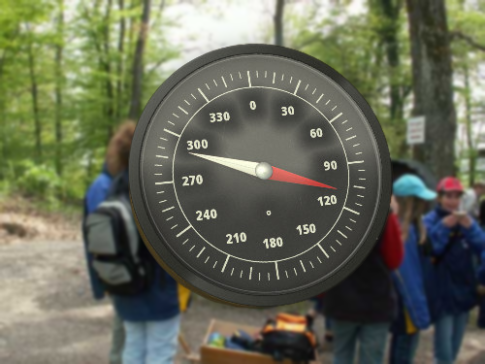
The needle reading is 110°
